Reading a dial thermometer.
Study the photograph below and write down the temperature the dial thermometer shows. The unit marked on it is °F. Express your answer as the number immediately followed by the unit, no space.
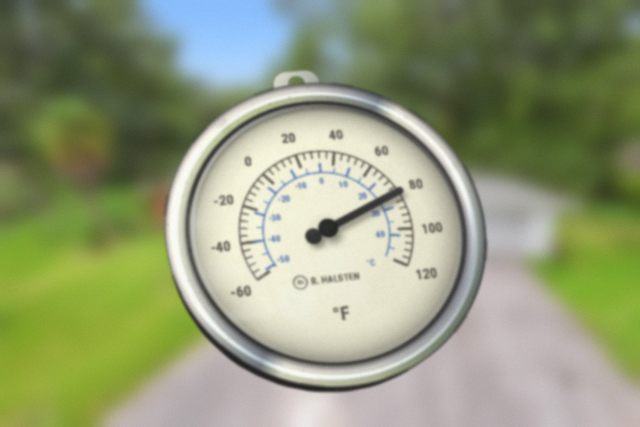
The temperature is 80°F
